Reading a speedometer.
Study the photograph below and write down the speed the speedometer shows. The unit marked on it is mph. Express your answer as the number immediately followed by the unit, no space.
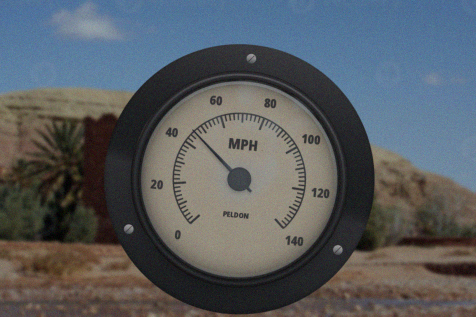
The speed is 46mph
